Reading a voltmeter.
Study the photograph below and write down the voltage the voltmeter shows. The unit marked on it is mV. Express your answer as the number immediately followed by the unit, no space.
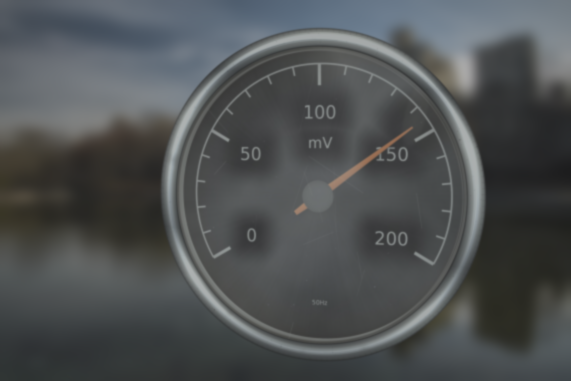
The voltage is 145mV
